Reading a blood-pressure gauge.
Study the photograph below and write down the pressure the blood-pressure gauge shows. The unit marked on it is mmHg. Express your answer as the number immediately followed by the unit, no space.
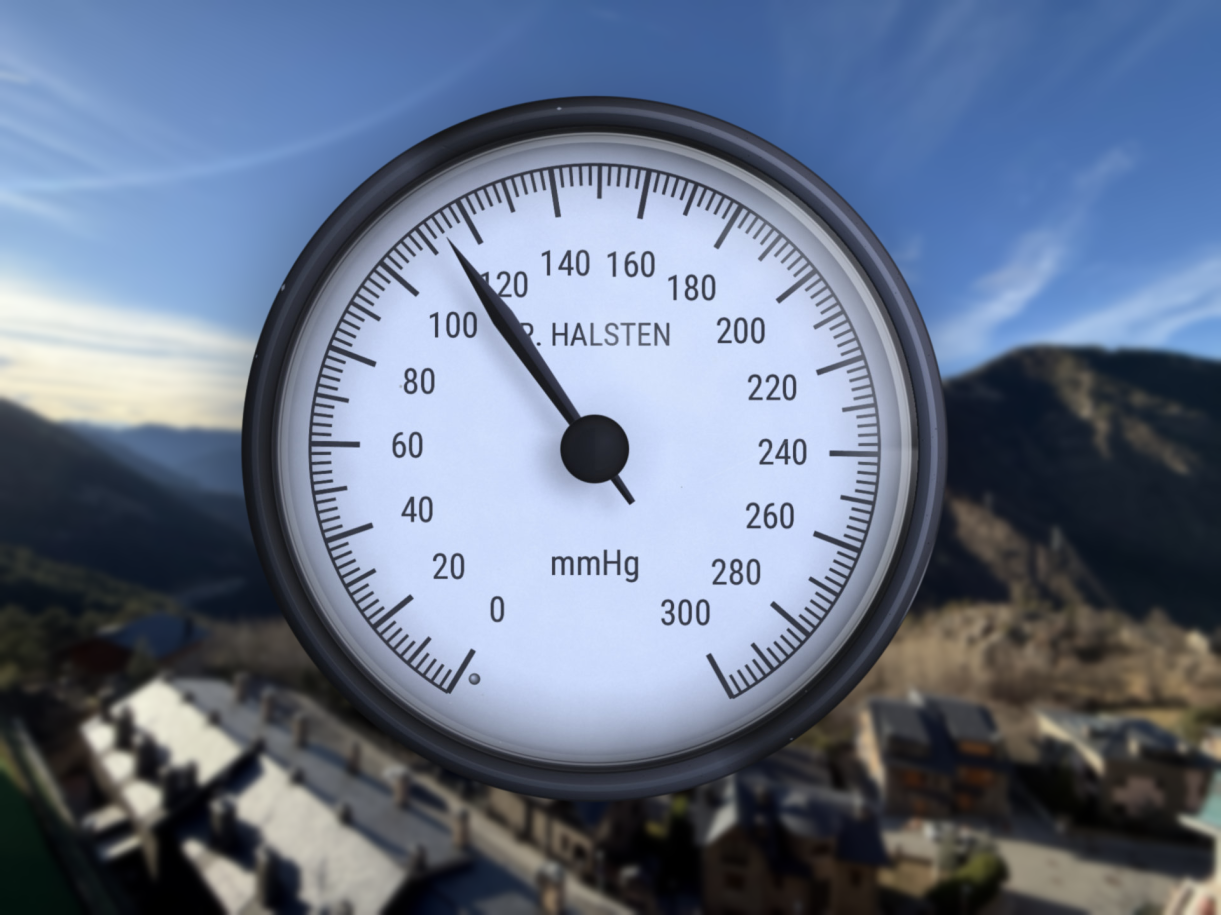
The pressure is 114mmHg
